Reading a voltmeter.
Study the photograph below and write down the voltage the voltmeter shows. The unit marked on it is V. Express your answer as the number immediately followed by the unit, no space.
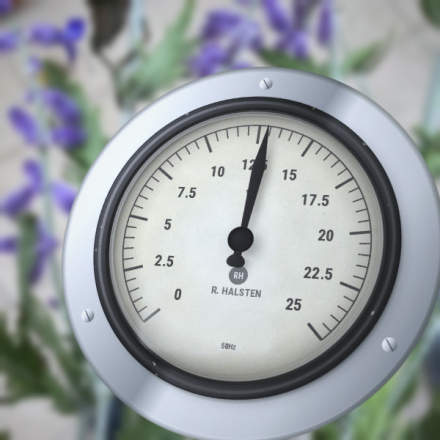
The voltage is 13V
